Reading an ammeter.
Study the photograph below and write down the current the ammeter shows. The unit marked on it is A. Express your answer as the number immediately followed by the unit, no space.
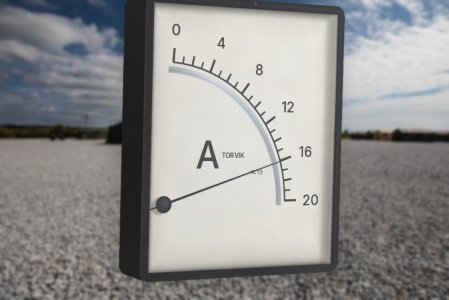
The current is 16A
